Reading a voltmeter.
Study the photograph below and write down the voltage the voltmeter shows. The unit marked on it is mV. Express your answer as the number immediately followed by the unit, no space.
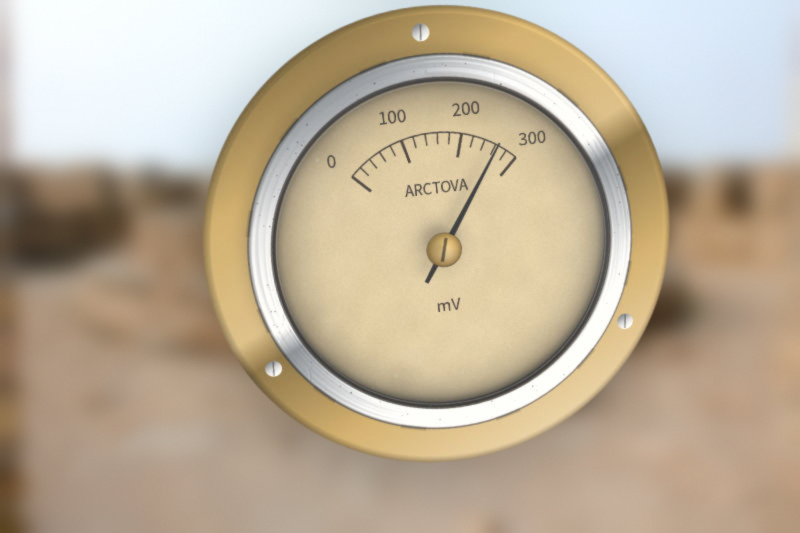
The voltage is 260mV
